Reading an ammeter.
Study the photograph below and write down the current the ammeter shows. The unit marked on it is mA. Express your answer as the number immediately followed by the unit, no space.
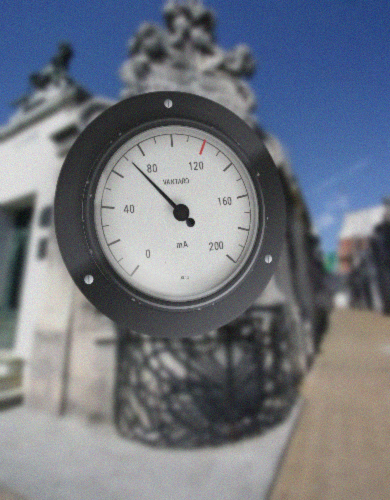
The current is 70mA
